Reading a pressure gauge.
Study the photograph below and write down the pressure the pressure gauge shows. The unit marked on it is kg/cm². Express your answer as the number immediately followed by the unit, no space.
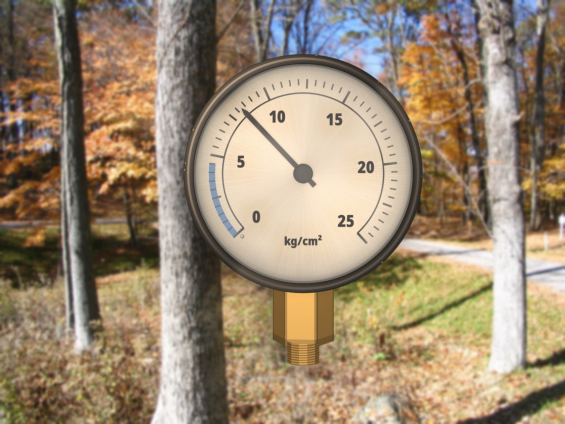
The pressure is 8.25kg/cm²
